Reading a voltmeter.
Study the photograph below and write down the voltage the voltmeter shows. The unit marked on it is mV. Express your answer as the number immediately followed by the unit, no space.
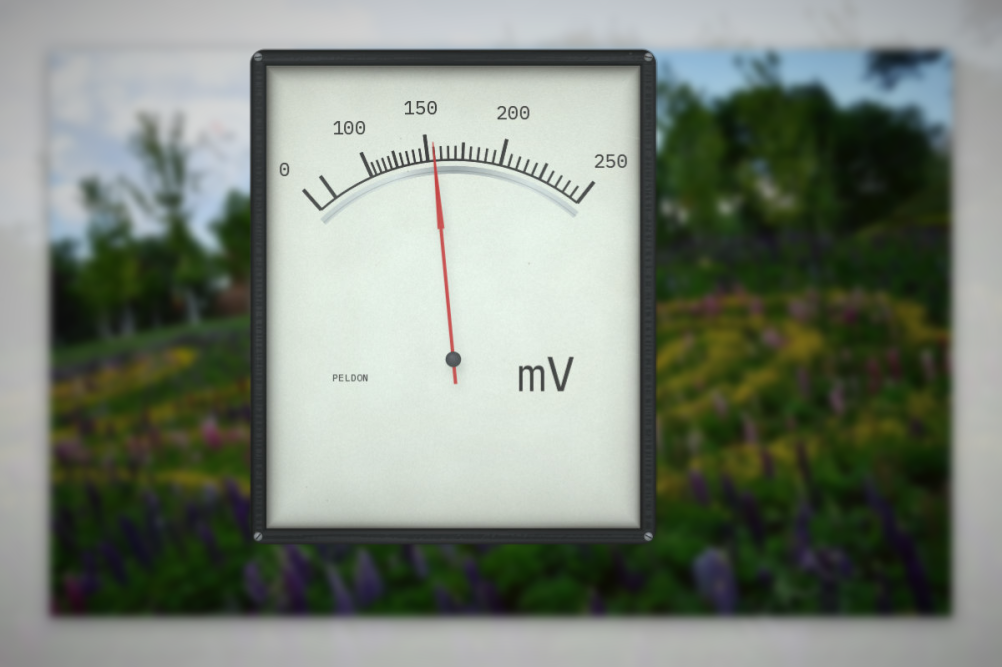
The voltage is 155mV
